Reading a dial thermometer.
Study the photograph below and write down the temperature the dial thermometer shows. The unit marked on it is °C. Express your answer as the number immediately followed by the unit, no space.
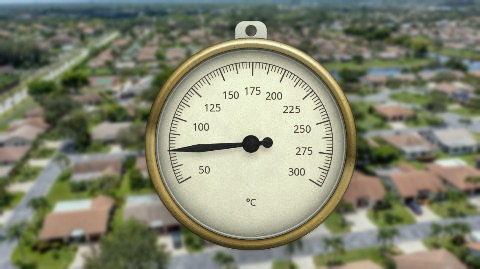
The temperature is 75°C
